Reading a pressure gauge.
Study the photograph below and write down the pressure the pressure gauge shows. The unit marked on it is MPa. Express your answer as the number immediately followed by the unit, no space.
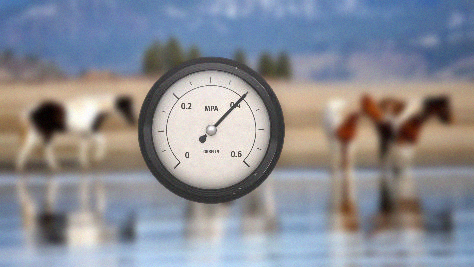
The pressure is 0.4MPa
